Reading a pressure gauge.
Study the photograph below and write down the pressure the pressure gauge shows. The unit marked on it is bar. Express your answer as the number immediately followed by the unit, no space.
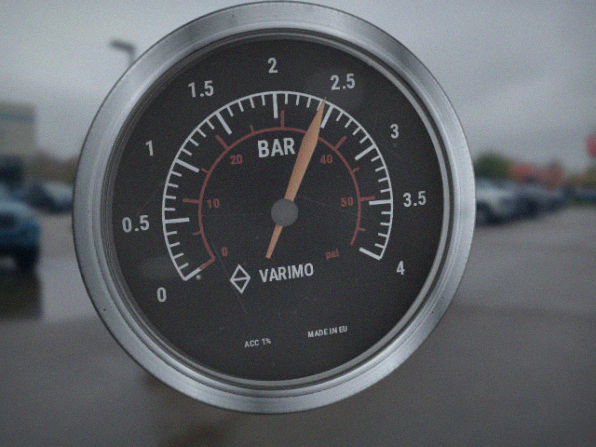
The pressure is 2.4bar
